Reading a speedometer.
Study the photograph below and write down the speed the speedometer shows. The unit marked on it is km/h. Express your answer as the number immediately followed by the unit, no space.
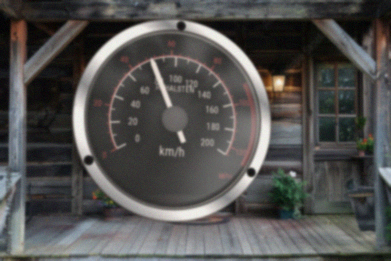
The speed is 80km/h
